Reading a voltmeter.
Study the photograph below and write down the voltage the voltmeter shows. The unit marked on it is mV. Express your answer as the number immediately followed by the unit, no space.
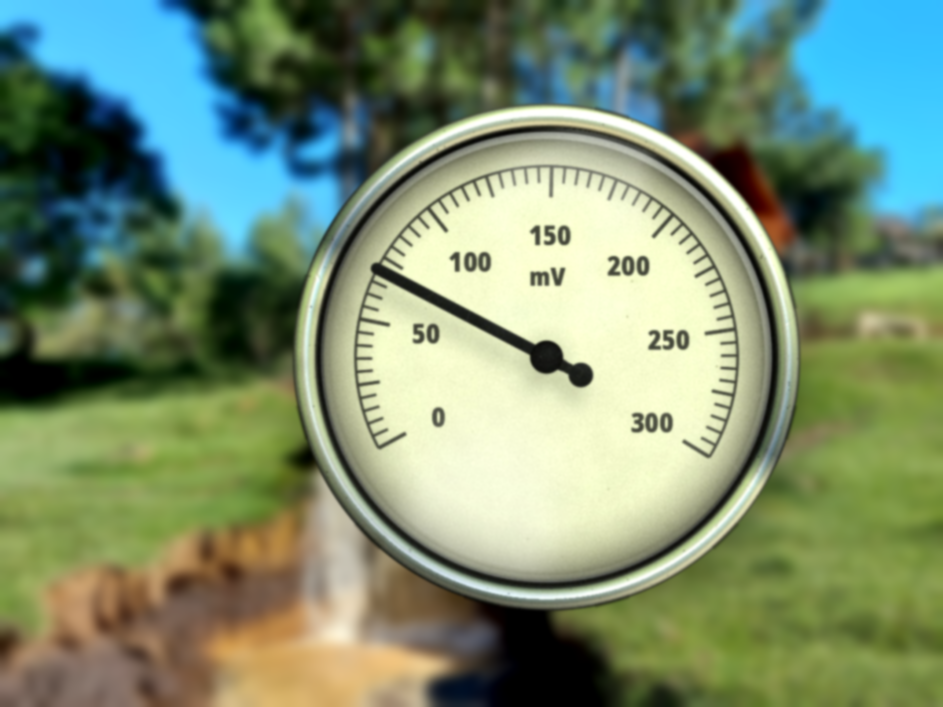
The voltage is 70mV
